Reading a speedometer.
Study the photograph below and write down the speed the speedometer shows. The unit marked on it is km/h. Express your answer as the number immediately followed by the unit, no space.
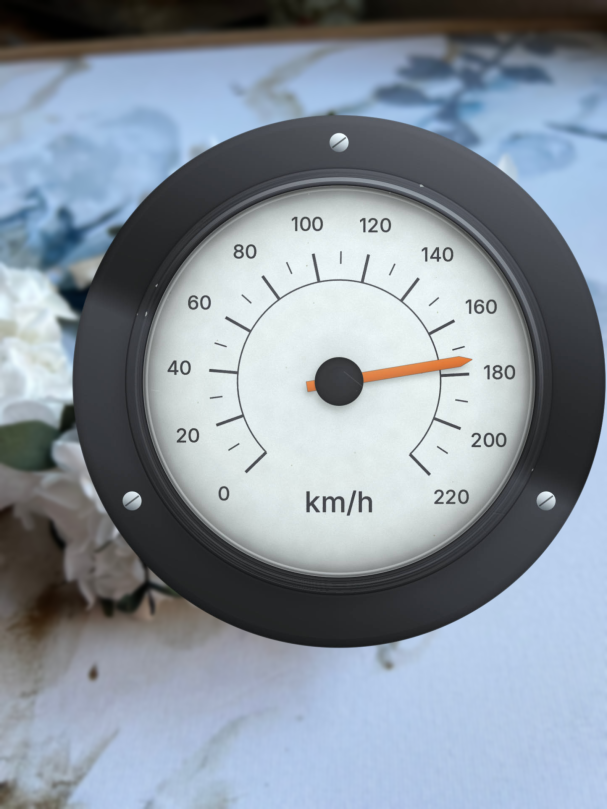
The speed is 175km/h
